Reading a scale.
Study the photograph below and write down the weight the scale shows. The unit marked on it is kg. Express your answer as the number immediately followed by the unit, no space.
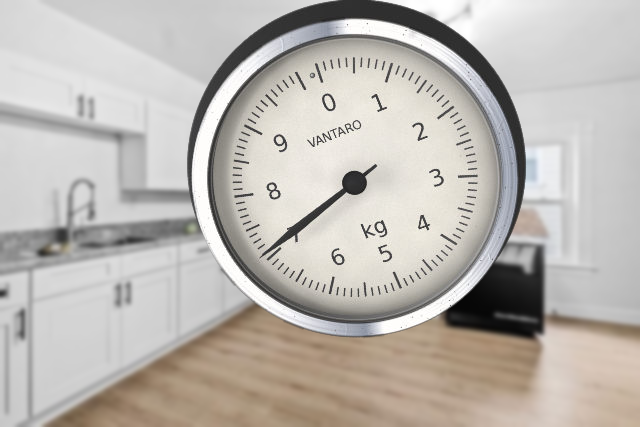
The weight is 7.1kg
